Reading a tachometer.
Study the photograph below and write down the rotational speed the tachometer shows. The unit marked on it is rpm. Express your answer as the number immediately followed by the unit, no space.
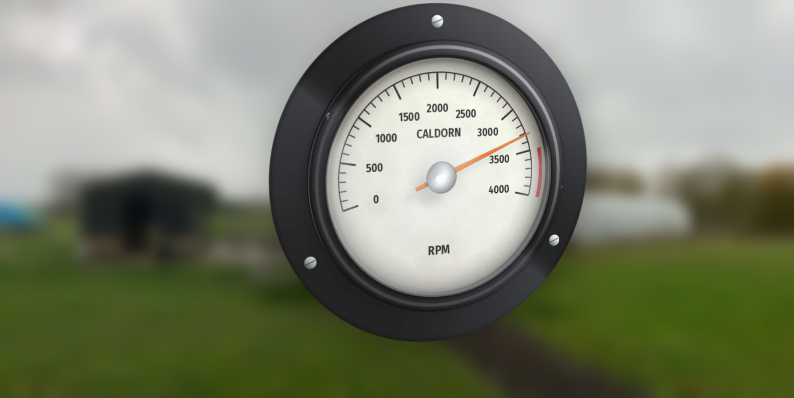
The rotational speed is 3300rpm
